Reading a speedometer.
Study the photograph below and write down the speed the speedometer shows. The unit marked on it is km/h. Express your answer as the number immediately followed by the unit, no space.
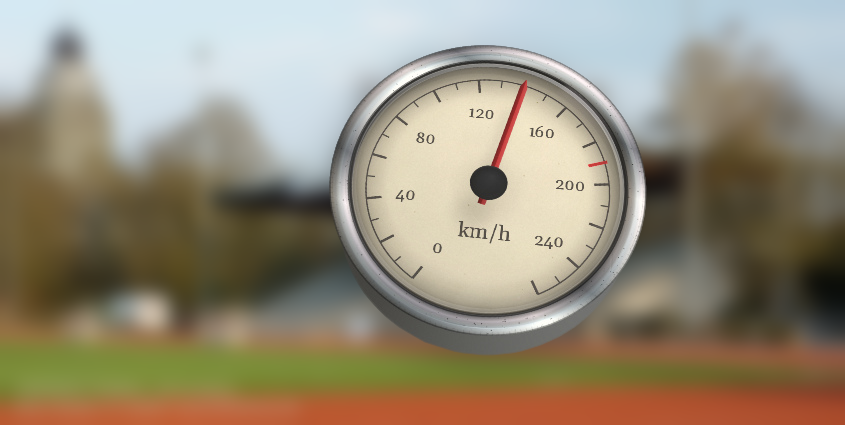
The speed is 140km/h
